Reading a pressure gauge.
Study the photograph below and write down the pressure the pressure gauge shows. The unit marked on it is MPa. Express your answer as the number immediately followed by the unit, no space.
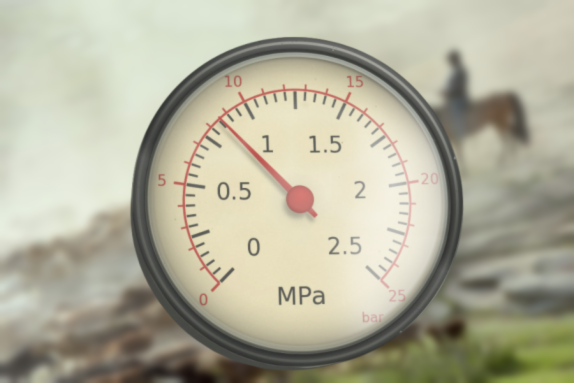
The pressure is 0.85MPa
